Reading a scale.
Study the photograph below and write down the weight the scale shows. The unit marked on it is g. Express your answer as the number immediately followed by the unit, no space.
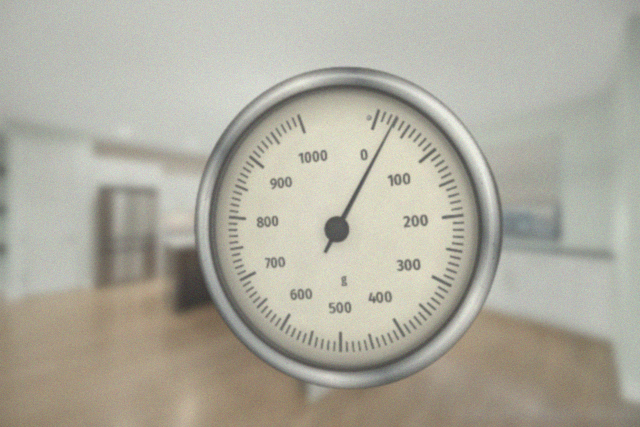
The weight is 30g
